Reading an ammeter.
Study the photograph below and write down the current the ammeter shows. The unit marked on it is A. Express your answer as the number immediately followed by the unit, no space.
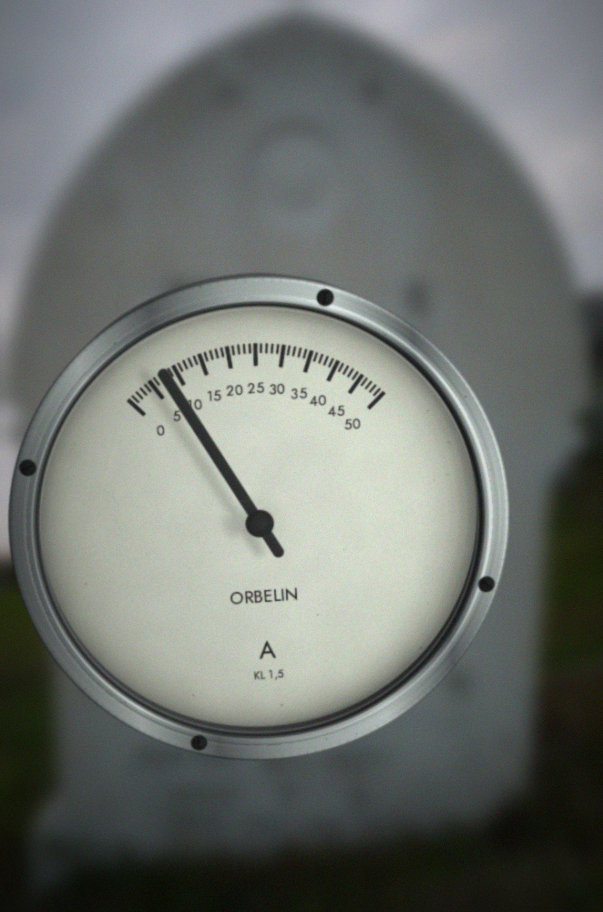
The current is 8A
